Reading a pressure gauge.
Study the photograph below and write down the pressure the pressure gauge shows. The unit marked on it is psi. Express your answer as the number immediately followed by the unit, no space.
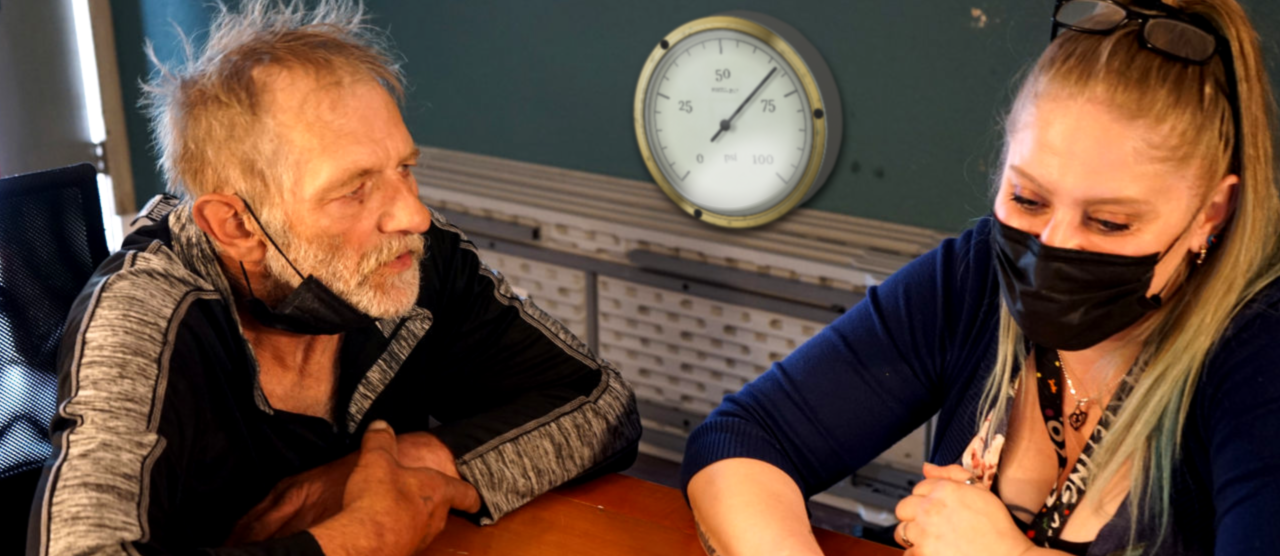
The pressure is 67.5psi
